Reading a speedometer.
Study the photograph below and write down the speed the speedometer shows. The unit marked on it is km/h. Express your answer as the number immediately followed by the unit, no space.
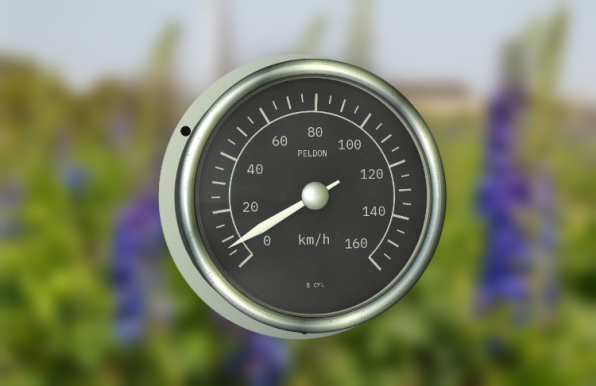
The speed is 7.5km/h
